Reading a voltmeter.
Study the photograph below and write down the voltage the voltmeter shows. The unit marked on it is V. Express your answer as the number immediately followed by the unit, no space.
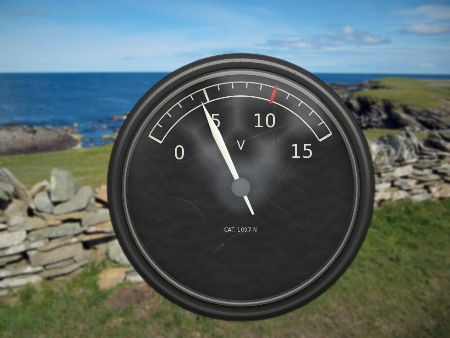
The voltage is 4.5V
